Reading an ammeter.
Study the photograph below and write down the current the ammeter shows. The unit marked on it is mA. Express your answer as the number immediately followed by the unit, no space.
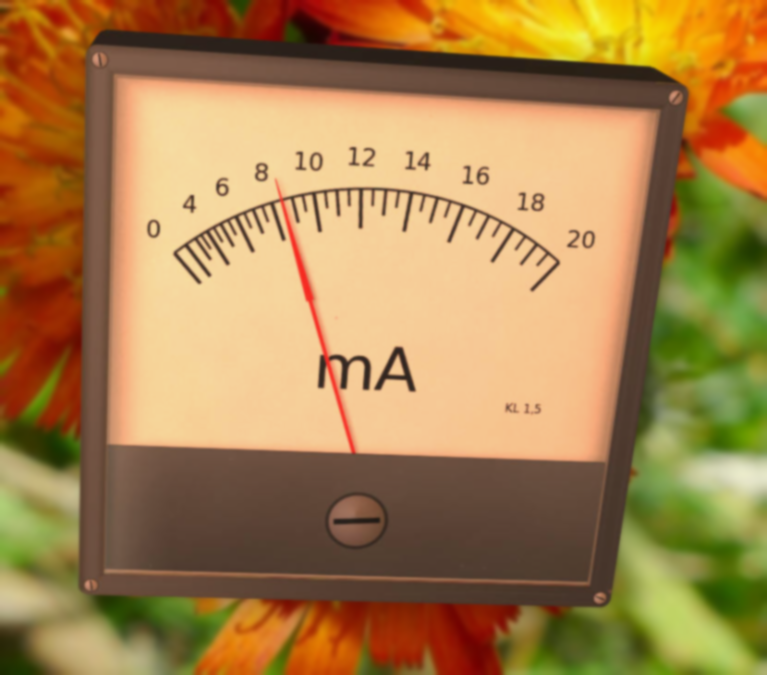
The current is 8.5mA
